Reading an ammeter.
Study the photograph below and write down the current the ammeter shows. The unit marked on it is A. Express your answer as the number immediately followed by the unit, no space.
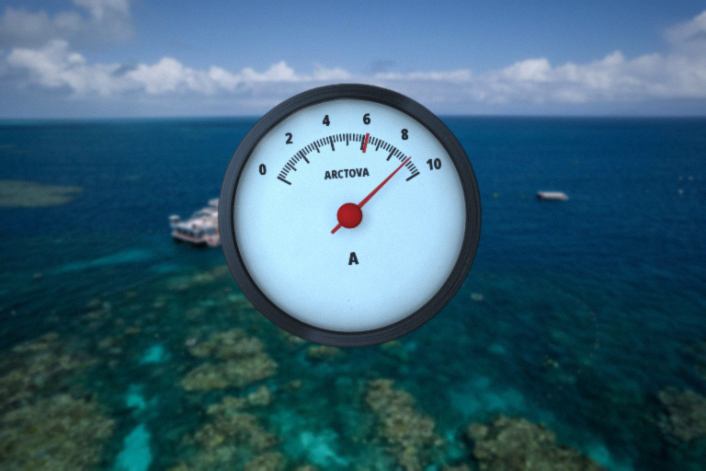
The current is 9A
